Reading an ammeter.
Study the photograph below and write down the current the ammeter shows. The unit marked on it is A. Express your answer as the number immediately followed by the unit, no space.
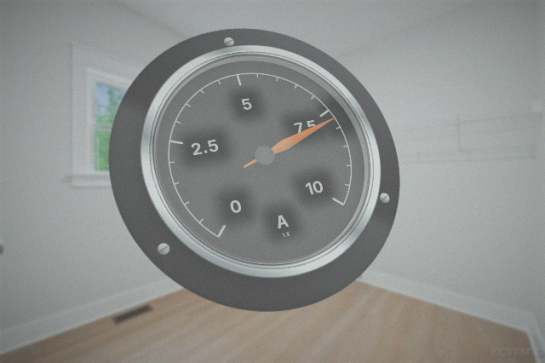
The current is 7.75A
